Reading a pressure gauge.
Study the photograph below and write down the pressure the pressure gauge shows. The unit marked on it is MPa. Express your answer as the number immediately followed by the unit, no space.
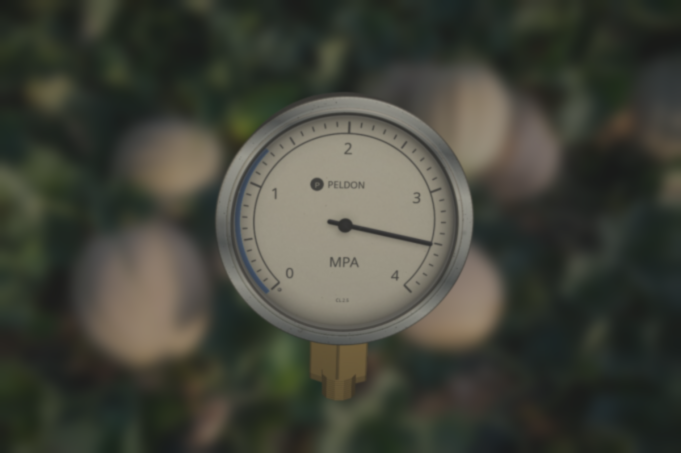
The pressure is 3.5MPa
